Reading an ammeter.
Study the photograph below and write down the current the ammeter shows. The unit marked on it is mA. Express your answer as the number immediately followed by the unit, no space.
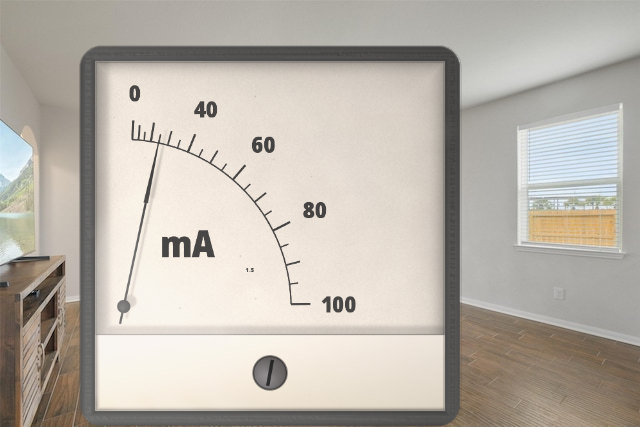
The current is 25mA
